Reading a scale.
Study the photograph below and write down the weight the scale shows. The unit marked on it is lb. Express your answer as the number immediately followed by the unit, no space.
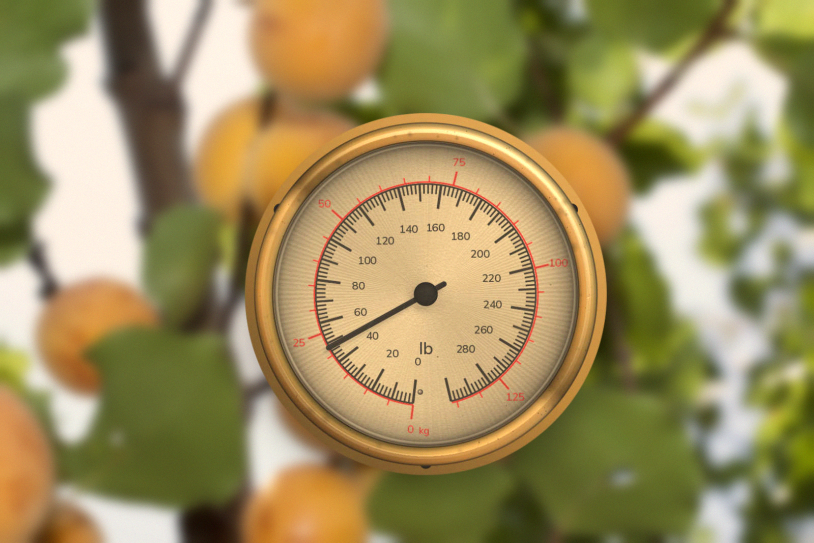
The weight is 48lb
